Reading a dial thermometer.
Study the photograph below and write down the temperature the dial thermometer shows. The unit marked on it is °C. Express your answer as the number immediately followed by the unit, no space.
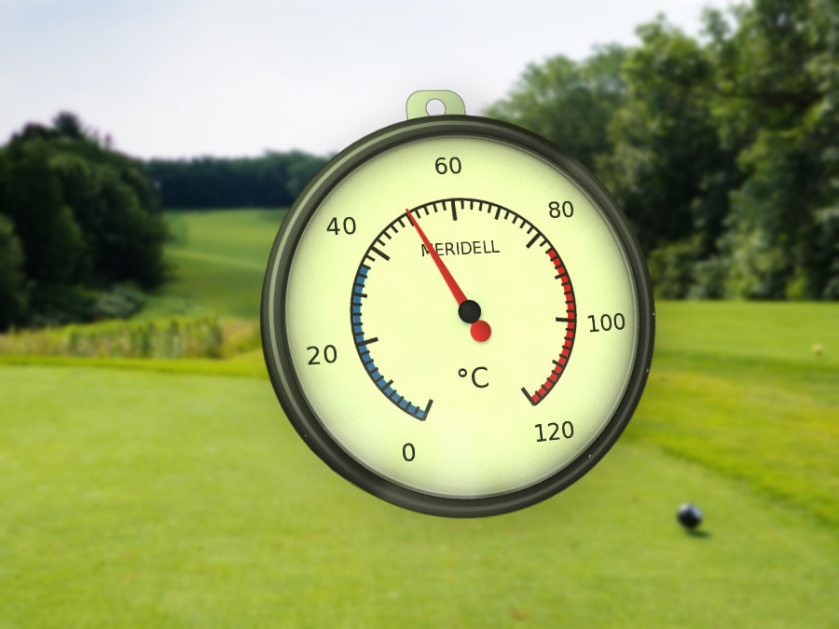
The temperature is 50°C
